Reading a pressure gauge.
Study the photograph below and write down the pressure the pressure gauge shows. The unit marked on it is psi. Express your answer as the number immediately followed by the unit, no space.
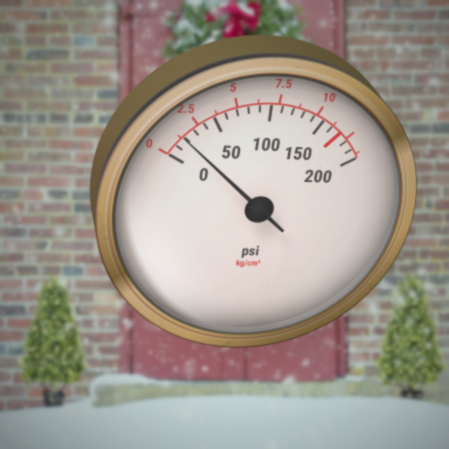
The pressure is 20psi
